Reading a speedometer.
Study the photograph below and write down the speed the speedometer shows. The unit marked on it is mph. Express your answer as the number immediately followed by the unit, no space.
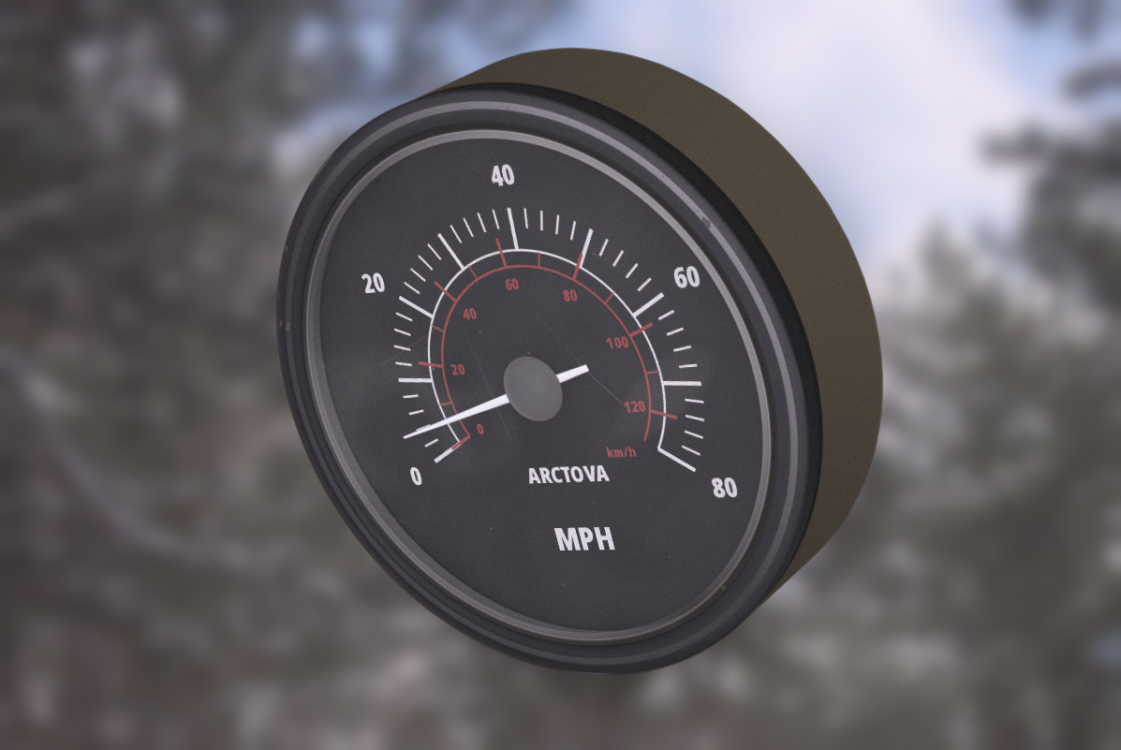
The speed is 4mph
